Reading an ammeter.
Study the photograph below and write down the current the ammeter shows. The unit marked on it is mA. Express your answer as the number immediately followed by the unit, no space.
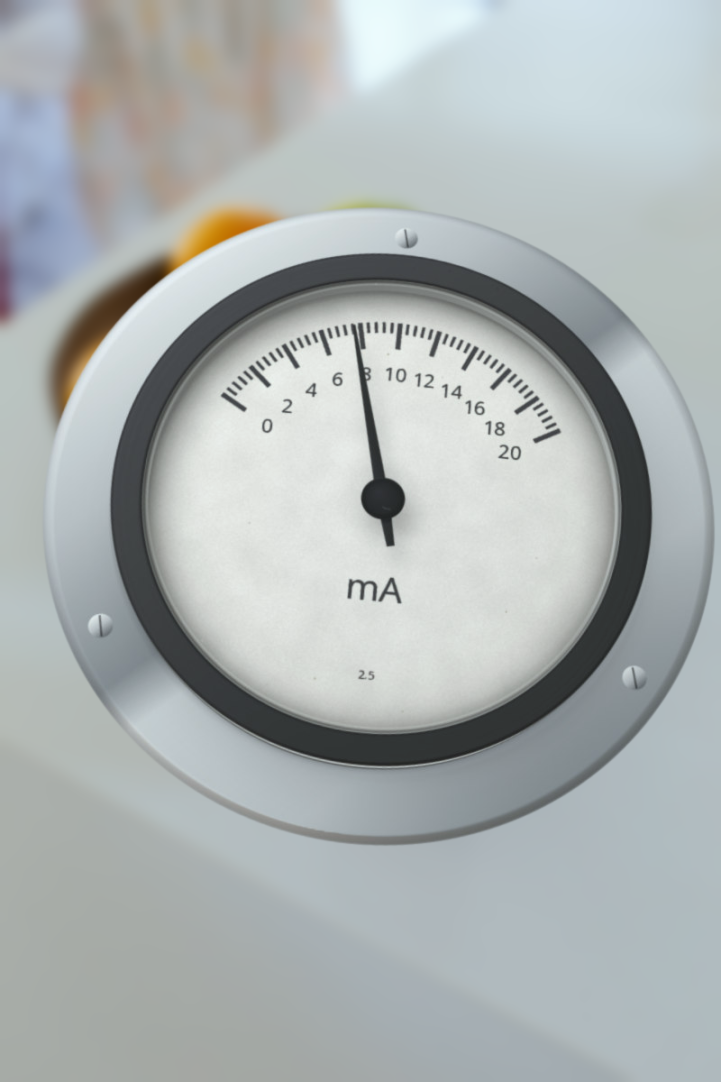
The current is 7.6mA
